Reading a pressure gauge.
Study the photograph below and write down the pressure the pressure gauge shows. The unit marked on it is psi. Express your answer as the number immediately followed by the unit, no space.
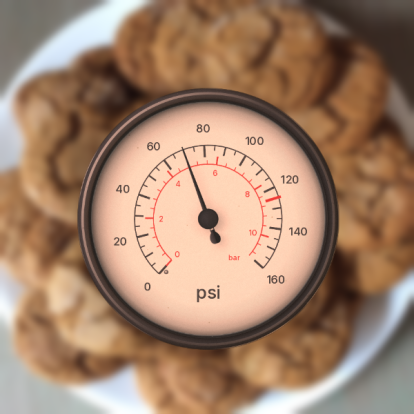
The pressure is 70psi
